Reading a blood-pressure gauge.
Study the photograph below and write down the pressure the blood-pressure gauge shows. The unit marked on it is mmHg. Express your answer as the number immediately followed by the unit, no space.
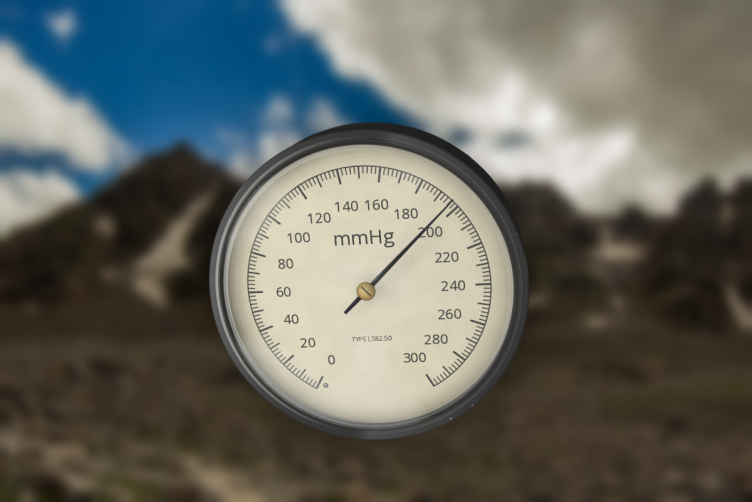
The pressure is 196mmHg
